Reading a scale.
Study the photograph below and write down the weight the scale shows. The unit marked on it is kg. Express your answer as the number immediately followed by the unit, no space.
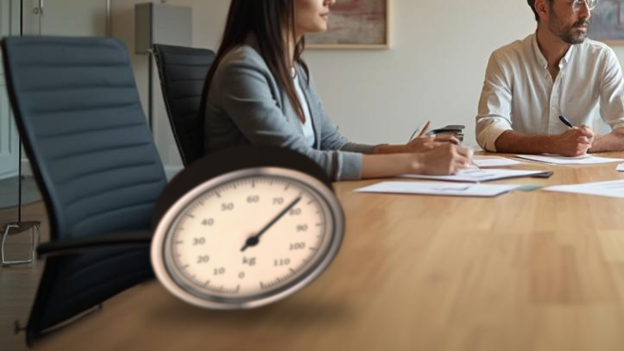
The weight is 75kg
